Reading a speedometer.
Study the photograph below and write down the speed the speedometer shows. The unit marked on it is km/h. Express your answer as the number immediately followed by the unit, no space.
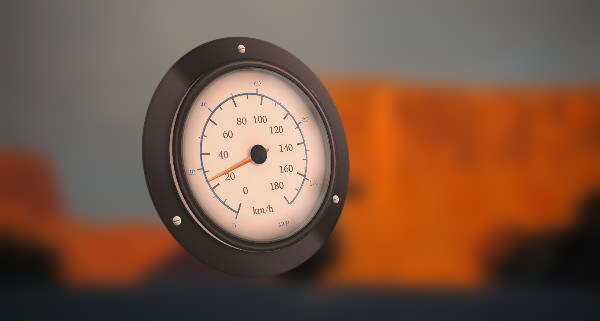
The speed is 25km/h
